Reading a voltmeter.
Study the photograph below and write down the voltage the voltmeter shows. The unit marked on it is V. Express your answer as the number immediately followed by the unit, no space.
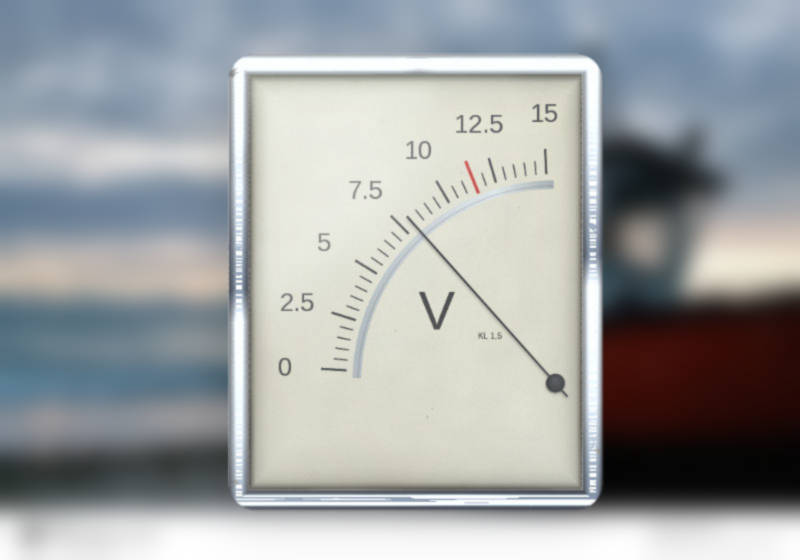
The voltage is 8V
